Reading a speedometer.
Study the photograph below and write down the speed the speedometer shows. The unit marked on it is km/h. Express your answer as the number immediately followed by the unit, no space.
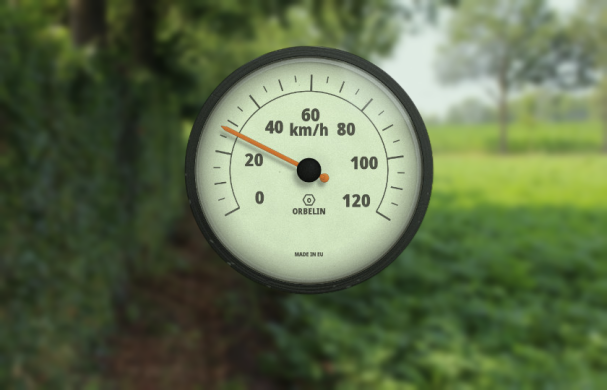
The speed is 27.5km/h
